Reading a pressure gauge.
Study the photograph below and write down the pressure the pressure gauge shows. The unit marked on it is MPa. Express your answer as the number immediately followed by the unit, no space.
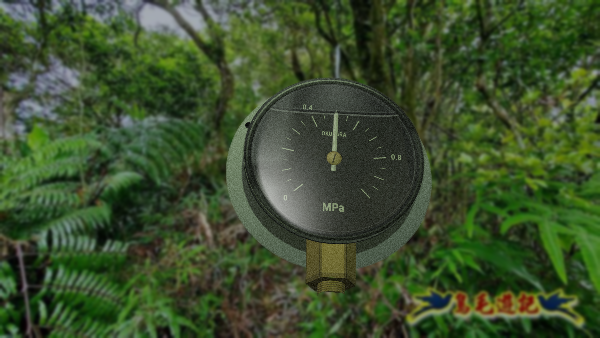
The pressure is 0.5MPa
